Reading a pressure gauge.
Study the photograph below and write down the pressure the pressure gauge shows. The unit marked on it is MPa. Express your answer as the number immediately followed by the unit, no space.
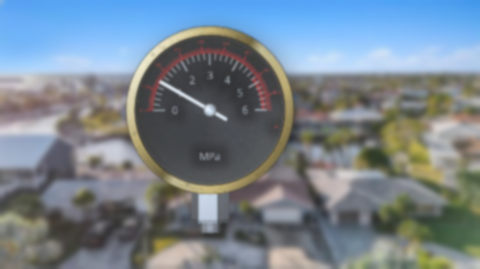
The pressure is 1MPa
